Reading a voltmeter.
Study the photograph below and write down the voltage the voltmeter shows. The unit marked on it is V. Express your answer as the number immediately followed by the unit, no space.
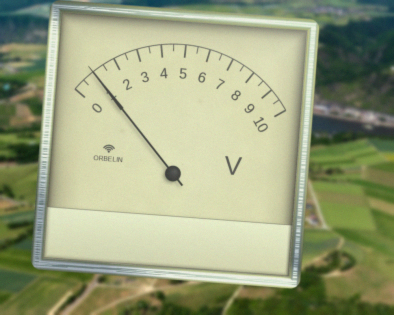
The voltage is 1V
